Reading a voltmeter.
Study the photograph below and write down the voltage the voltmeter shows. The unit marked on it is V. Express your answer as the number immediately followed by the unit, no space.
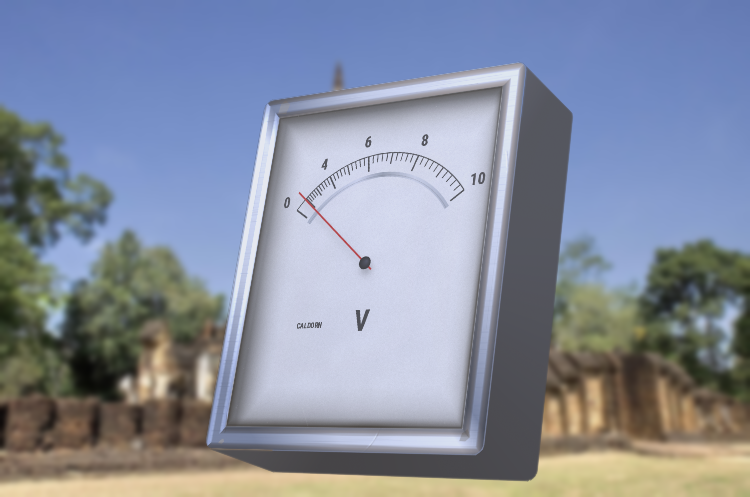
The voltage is 2V
